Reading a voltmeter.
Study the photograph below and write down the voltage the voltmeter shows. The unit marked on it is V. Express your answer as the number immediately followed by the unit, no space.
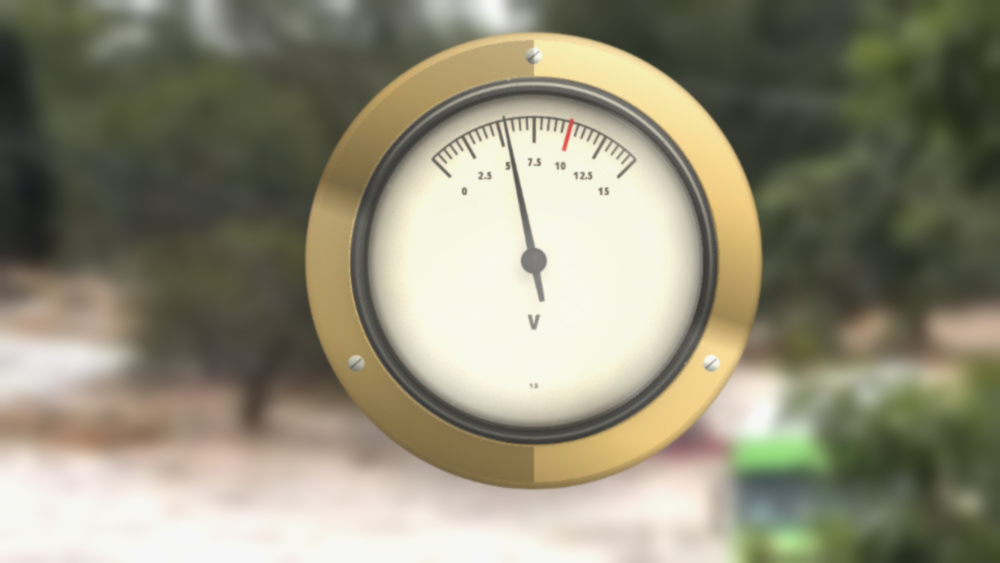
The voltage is 5.5V
